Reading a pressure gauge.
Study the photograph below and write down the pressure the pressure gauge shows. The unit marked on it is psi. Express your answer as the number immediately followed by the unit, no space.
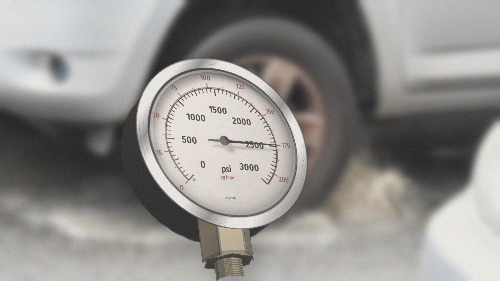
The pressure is 2500psi
